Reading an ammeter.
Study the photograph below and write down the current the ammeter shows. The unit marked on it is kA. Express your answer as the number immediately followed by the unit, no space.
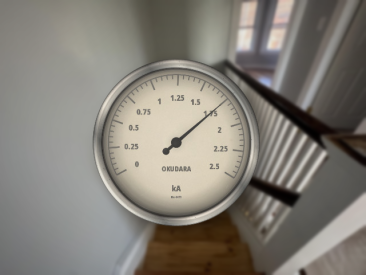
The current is 1.75kA
